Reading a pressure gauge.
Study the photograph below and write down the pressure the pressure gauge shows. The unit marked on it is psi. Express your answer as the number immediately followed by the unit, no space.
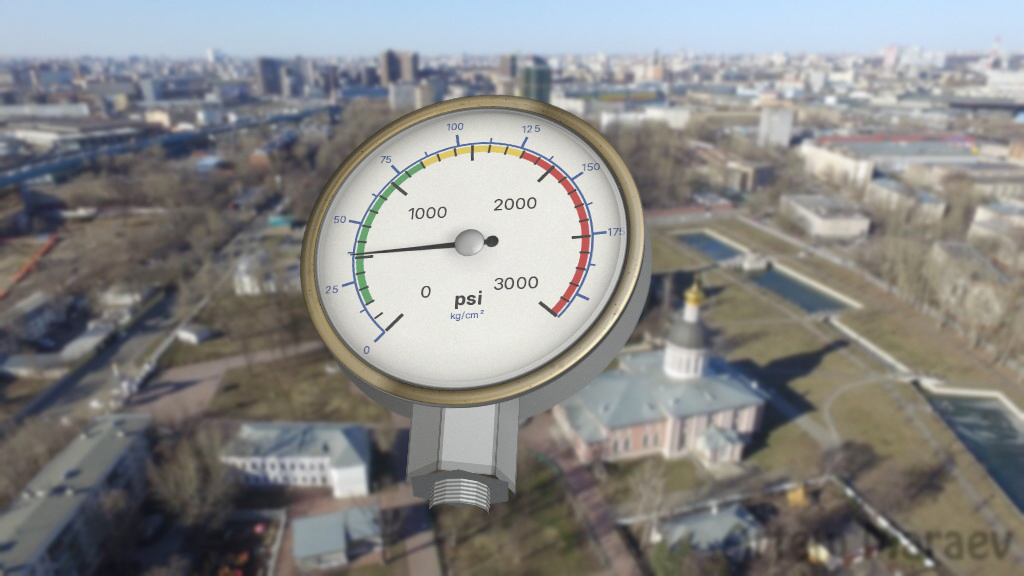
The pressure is 500psi
